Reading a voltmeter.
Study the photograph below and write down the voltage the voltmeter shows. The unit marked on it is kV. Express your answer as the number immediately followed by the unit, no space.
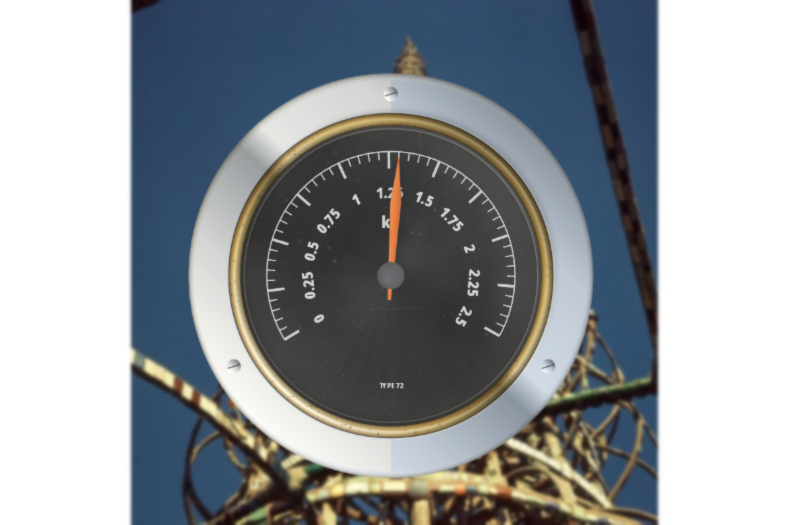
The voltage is 1.3kV
